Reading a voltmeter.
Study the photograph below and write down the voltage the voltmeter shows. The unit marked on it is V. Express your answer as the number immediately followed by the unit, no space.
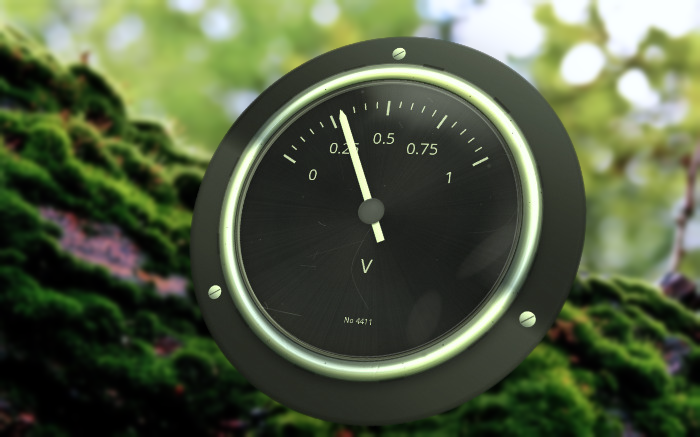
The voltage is 0.3V
